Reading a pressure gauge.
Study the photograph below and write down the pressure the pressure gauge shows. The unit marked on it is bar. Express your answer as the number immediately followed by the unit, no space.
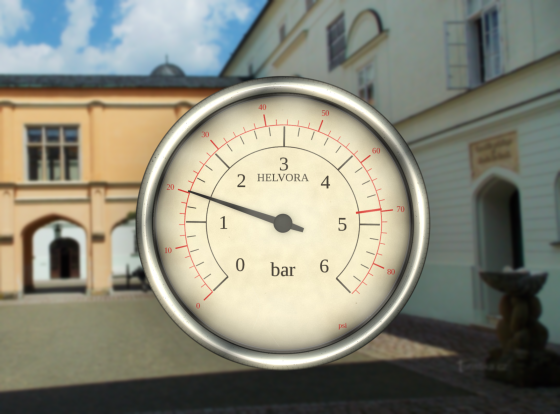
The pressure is 1.4bar
